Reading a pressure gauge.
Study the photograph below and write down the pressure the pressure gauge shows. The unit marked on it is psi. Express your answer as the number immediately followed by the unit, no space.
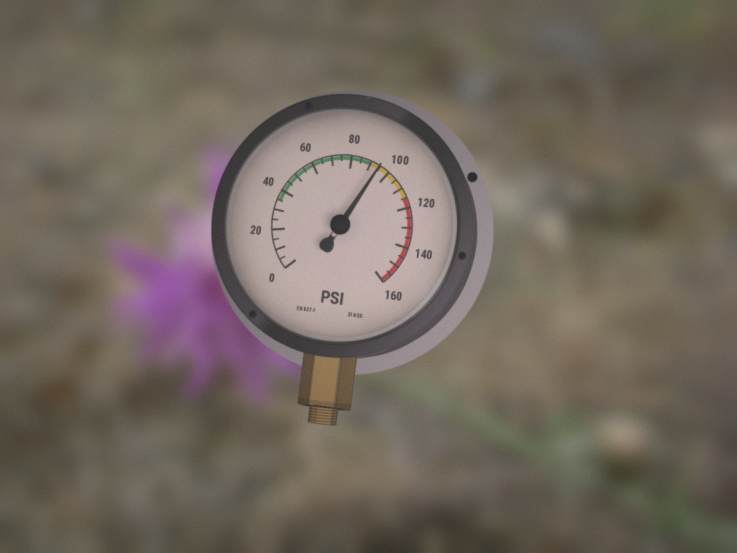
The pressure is 95psi
